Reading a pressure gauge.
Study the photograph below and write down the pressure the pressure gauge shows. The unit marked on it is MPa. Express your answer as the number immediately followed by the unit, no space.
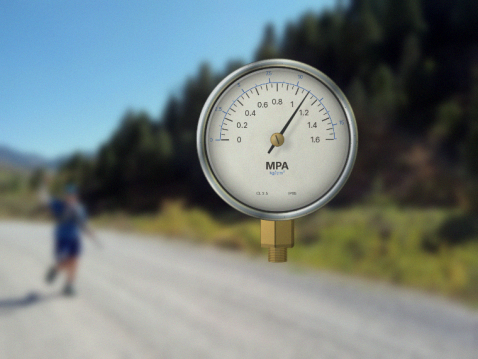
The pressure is 1.1MPa
